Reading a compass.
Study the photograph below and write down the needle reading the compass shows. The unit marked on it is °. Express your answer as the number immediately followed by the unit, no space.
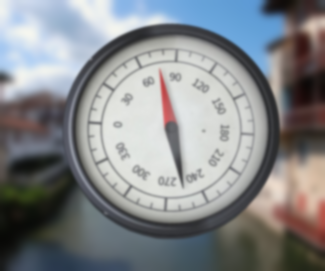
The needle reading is 75°
